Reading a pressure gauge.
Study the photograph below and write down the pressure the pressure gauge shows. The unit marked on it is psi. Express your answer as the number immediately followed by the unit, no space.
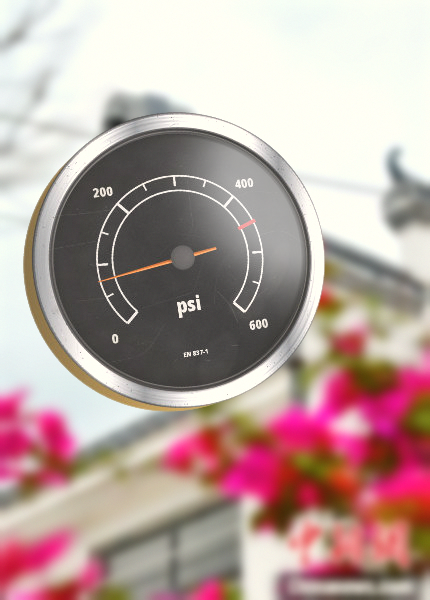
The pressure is 75psi
